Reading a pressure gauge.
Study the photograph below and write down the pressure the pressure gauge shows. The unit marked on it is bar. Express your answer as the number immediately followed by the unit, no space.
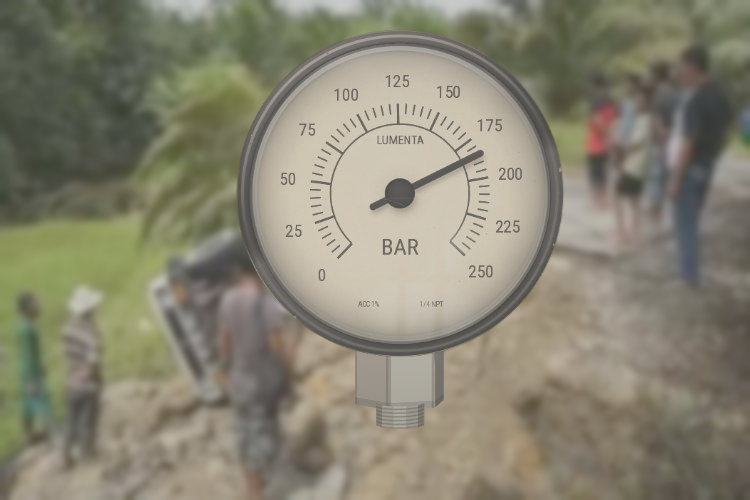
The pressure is 185bar
